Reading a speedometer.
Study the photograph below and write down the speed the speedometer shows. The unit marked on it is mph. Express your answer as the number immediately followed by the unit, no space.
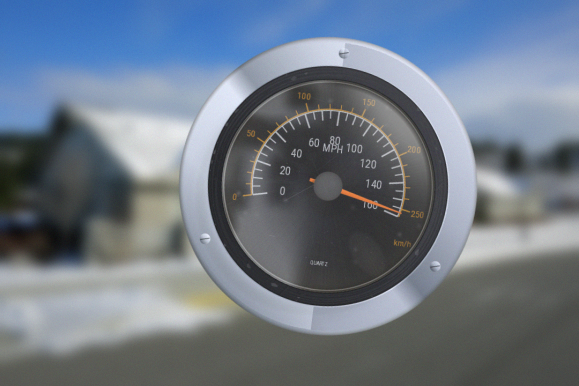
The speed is 157.5mph
